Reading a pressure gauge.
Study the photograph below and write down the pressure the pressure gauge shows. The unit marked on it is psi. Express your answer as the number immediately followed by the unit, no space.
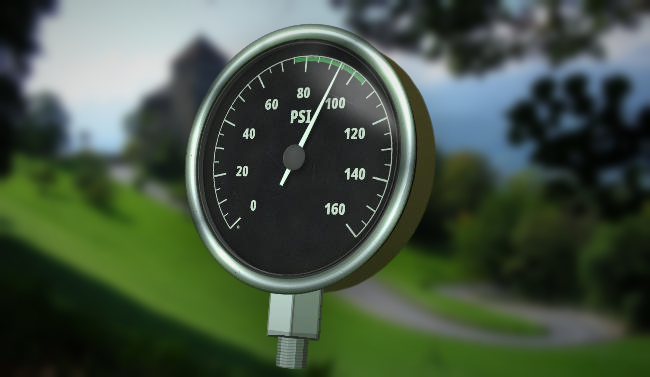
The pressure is 95psi
